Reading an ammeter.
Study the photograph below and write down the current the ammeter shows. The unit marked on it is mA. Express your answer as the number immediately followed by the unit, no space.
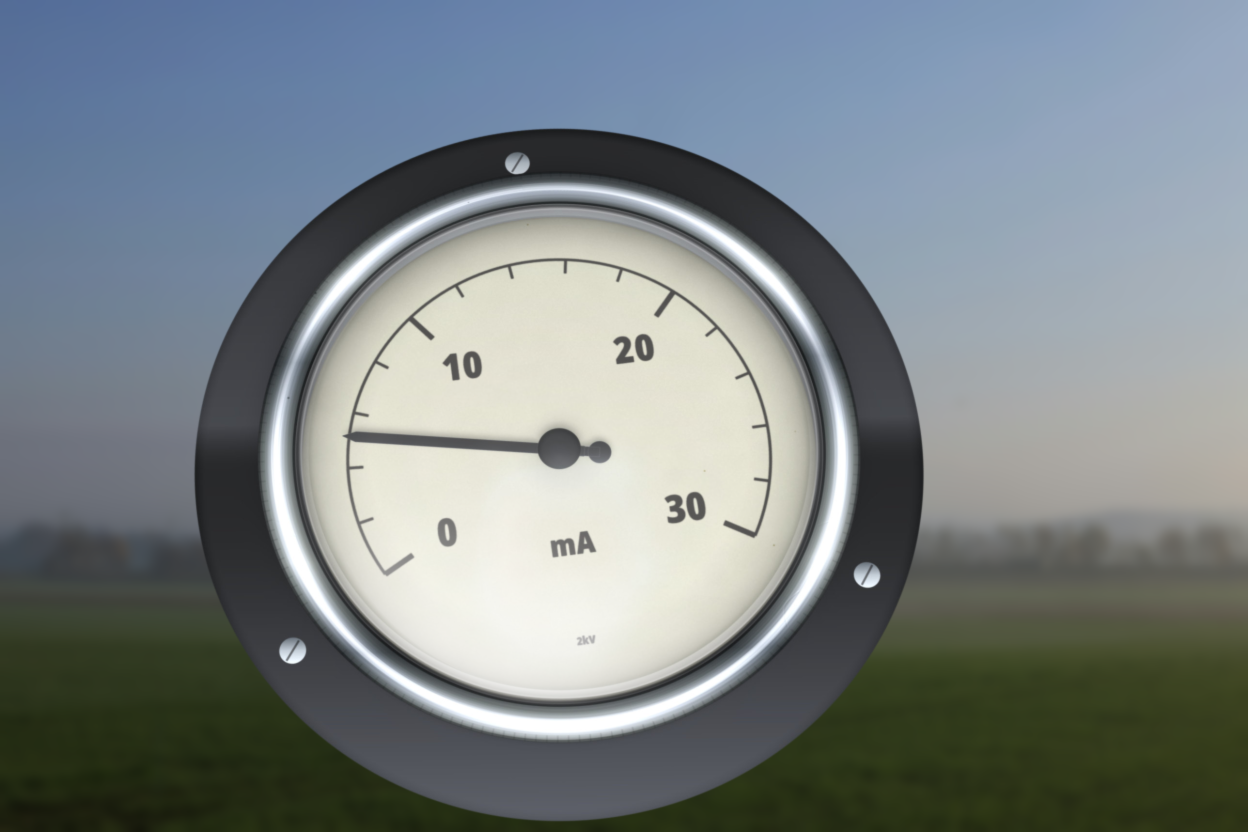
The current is 5mA
